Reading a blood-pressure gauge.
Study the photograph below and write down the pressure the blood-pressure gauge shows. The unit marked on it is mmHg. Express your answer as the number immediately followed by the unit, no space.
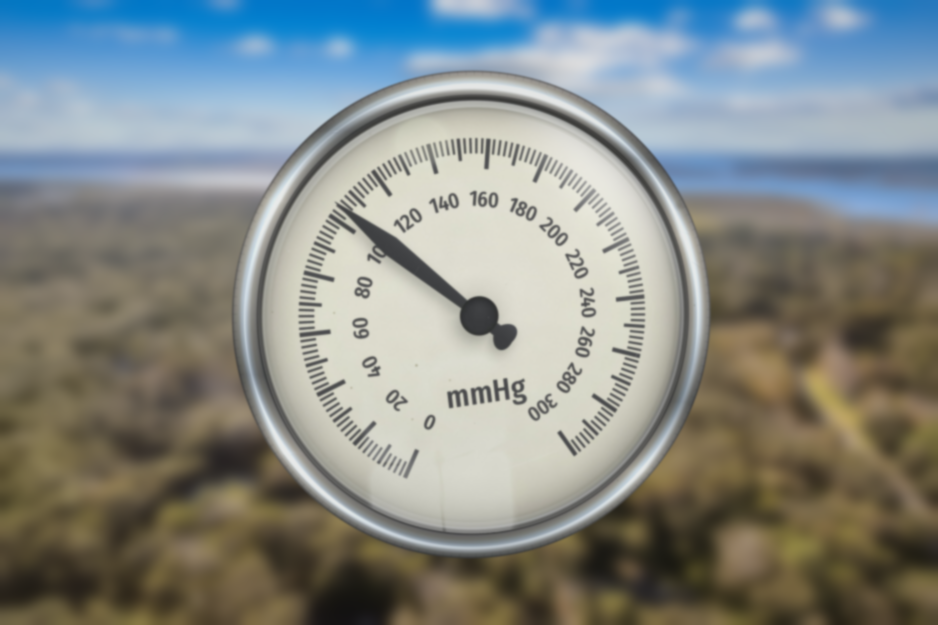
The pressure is 104mmHg
